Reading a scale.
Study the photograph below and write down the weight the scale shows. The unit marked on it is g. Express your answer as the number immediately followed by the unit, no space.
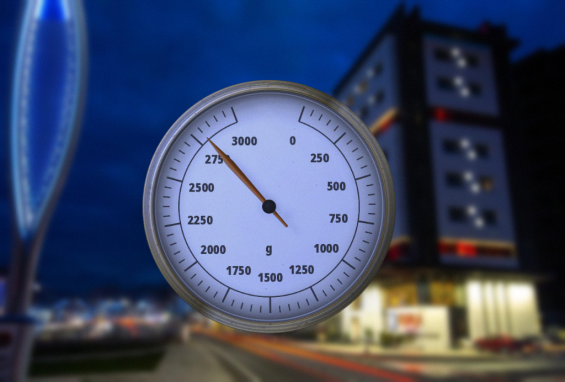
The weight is 2800g
